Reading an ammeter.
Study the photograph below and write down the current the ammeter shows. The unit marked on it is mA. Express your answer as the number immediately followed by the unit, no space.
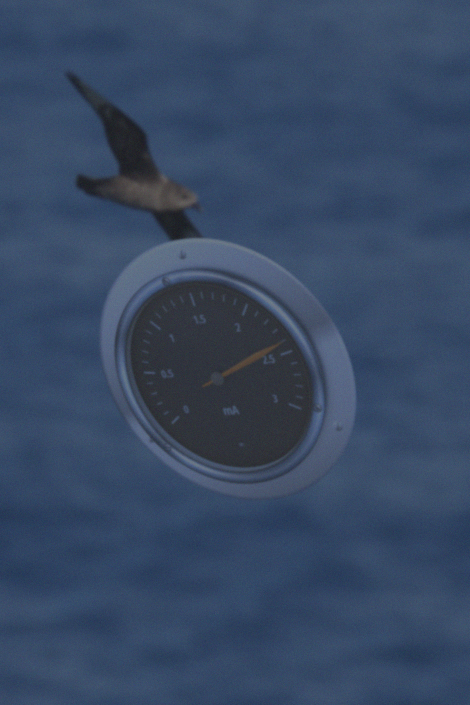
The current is 2.4mA
